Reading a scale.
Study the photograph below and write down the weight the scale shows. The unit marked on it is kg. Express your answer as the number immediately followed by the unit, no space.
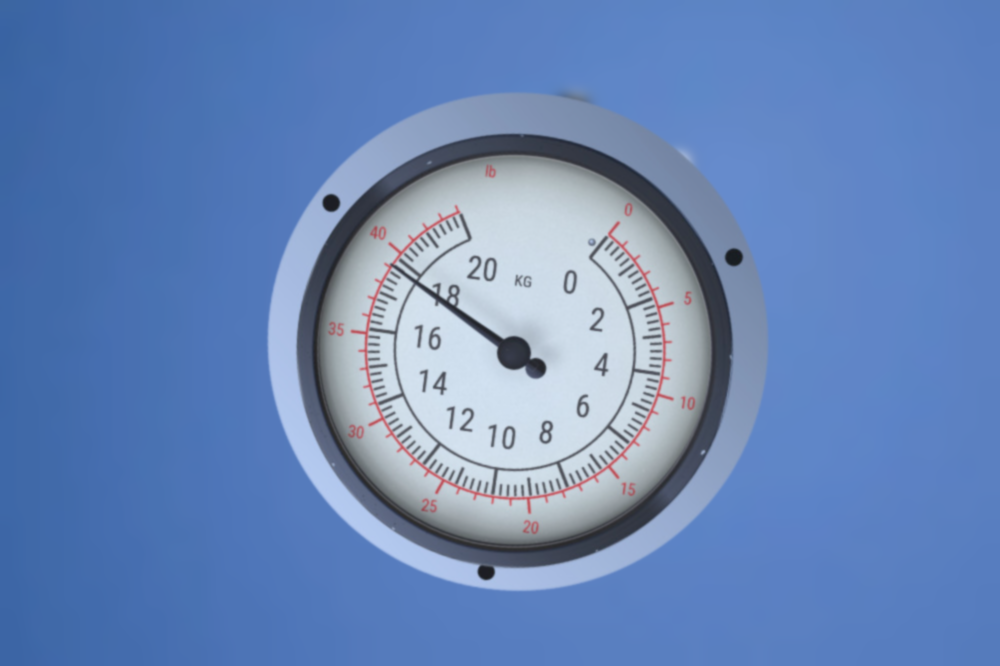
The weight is 17.8kg
